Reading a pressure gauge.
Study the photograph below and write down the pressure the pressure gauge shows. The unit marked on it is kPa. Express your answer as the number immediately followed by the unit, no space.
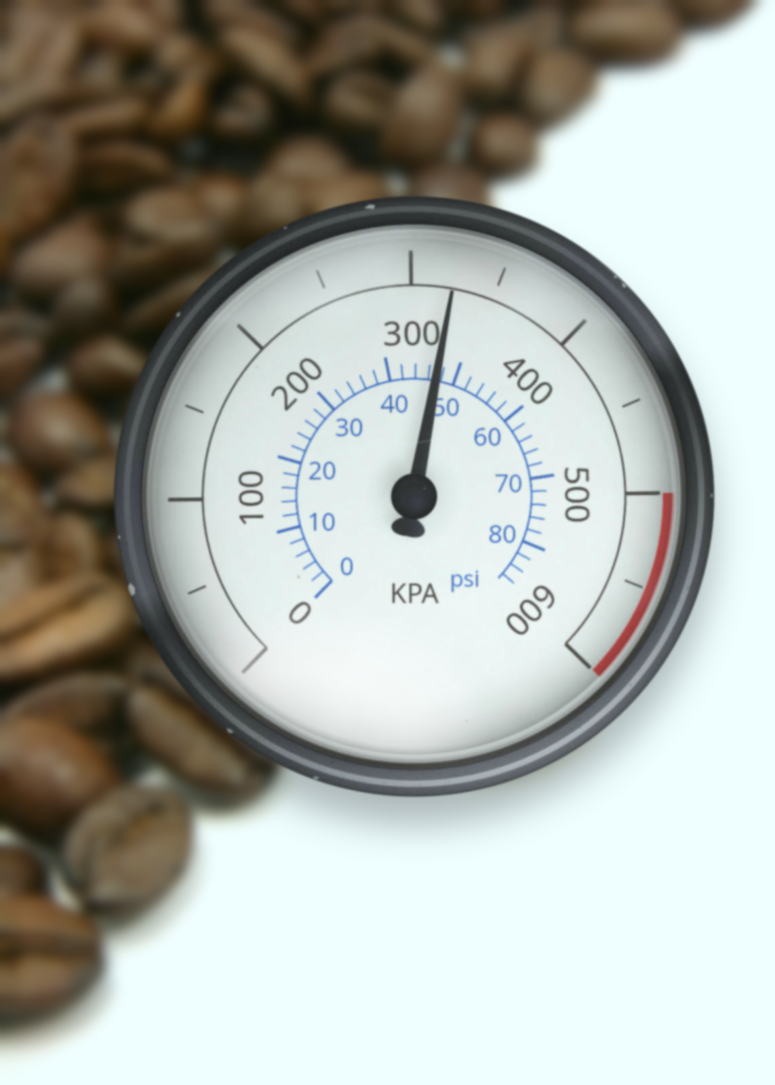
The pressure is 325kPa
